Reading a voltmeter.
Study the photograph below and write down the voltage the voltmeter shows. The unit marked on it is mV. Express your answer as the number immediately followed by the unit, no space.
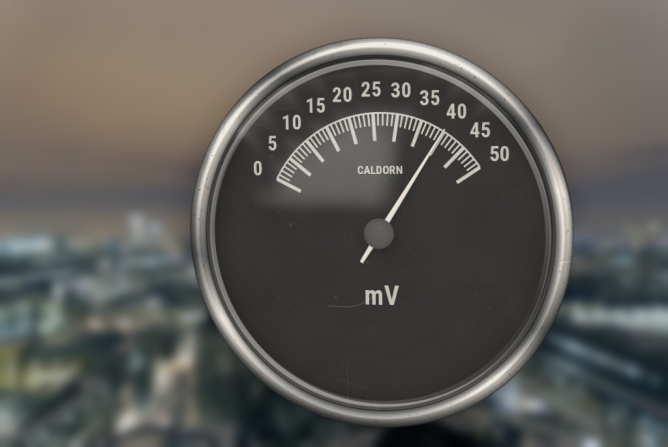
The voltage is 40mV
